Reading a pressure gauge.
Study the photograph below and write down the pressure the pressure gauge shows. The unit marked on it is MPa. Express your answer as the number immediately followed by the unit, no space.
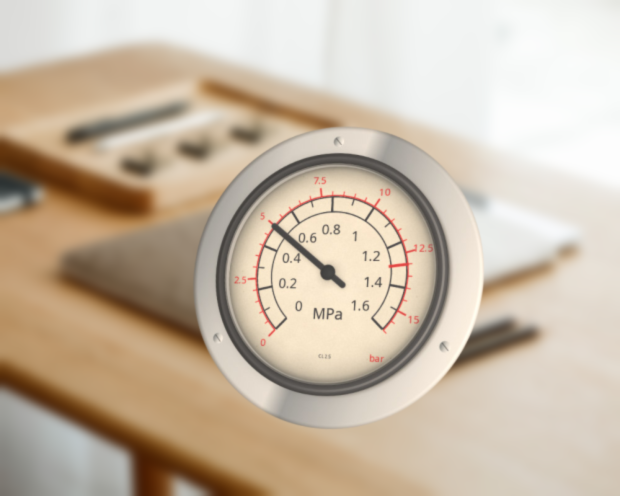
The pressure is 0.5MPa
